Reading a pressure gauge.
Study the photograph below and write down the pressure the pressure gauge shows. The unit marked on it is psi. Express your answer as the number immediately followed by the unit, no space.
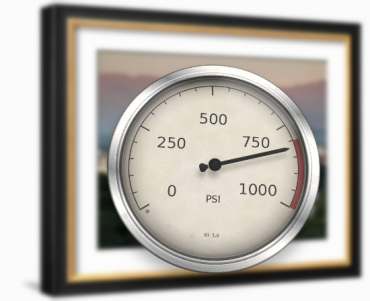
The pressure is 825psi
